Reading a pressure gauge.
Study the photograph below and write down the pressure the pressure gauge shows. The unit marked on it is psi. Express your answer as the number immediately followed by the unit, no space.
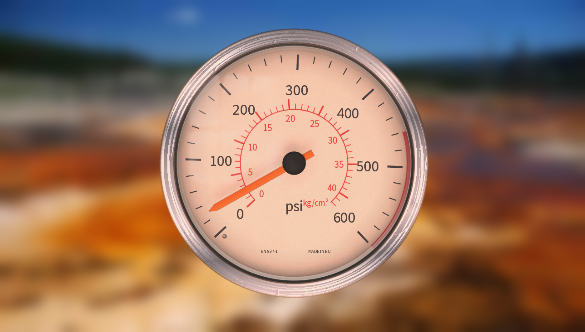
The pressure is 30psi
